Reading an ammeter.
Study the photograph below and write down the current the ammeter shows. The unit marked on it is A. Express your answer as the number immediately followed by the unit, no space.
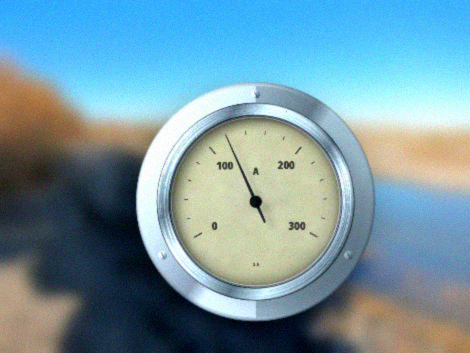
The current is 120A
